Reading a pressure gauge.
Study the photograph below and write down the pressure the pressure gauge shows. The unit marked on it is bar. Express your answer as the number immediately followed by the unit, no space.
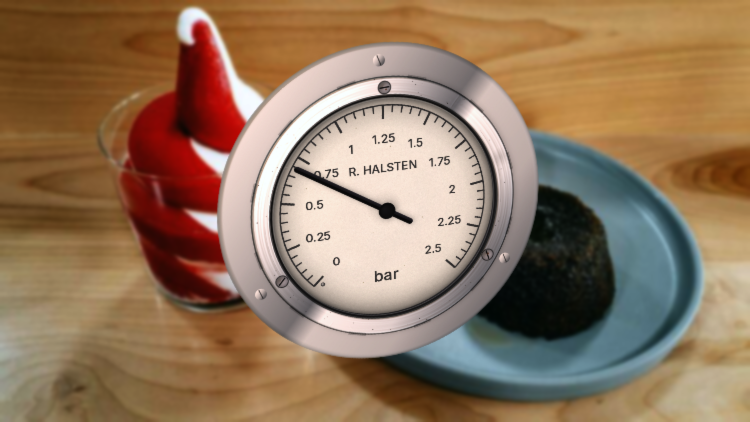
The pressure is 0.7bar
